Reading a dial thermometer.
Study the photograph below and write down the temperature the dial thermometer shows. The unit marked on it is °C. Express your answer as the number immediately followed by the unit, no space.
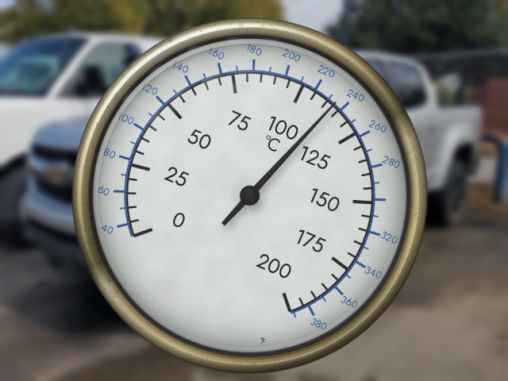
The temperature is 112.5°C
